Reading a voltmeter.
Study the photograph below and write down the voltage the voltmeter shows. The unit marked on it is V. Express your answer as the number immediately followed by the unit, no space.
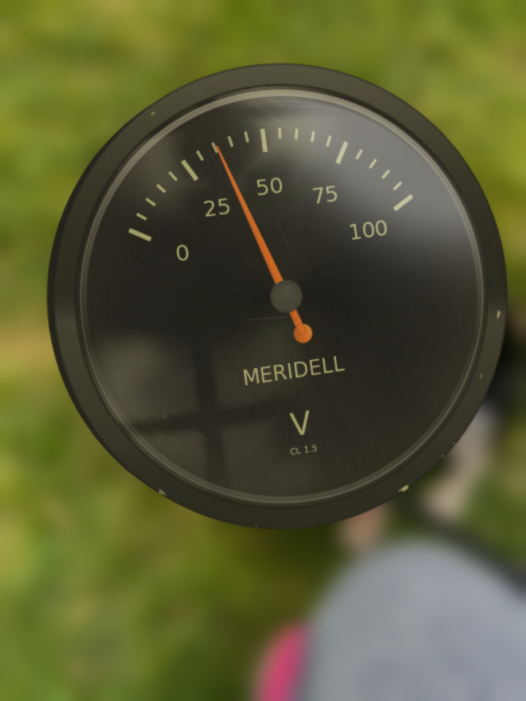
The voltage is 35V
